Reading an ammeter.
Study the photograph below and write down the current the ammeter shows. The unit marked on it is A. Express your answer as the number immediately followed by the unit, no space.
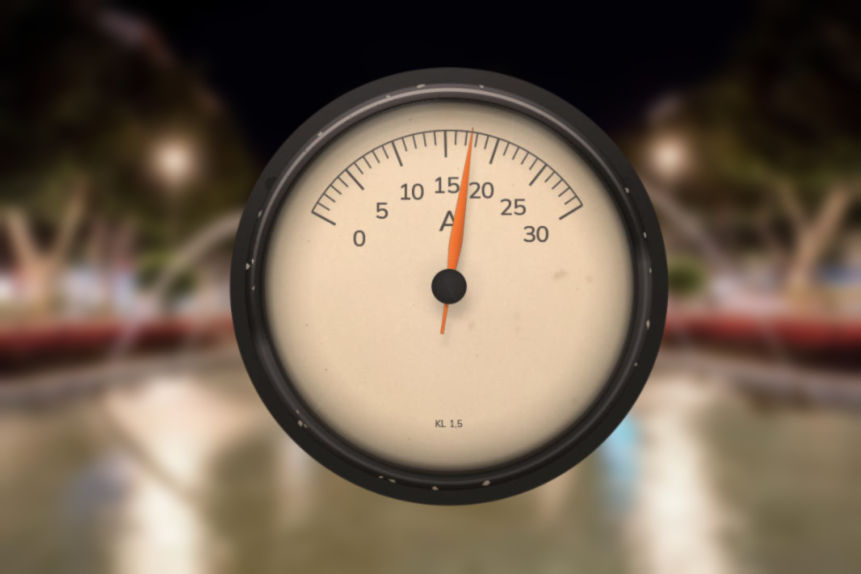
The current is 17.5A
